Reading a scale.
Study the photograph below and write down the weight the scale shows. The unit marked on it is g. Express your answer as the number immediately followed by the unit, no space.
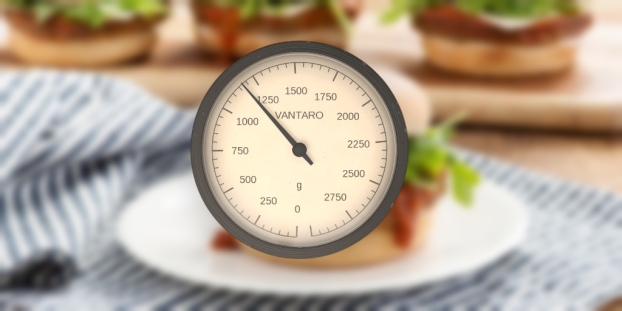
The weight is 1175g
